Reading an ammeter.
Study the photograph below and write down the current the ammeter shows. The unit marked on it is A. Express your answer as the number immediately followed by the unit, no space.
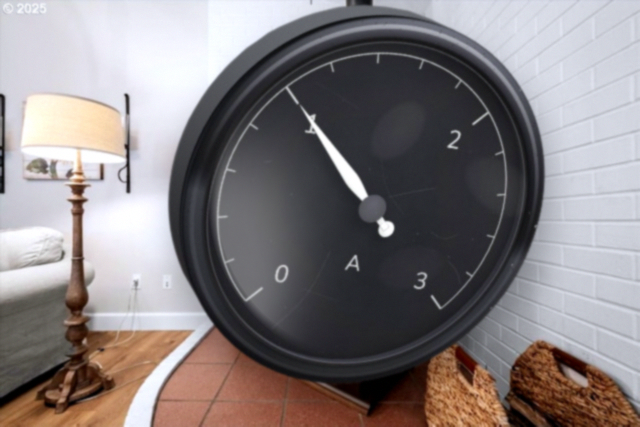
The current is 1A
